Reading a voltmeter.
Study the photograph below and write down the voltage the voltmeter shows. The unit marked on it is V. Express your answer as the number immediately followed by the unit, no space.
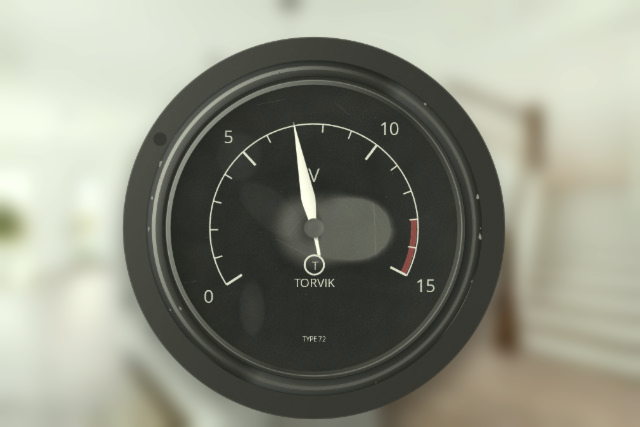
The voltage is 7V
